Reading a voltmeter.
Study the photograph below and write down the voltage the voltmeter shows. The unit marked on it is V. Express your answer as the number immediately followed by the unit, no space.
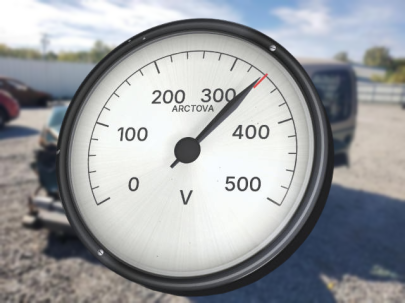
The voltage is 340V
